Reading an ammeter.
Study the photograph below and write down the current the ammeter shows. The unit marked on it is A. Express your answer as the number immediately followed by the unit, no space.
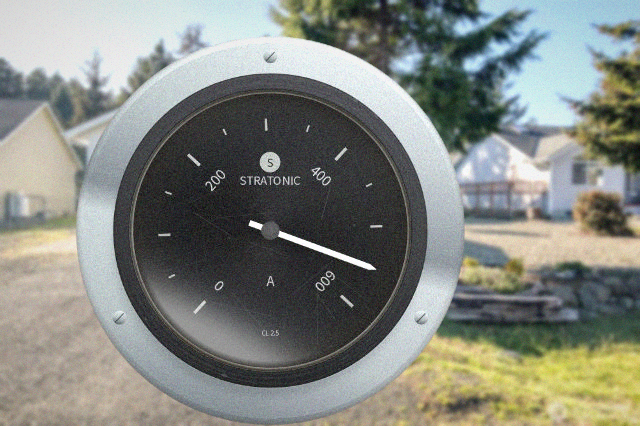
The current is 550A
